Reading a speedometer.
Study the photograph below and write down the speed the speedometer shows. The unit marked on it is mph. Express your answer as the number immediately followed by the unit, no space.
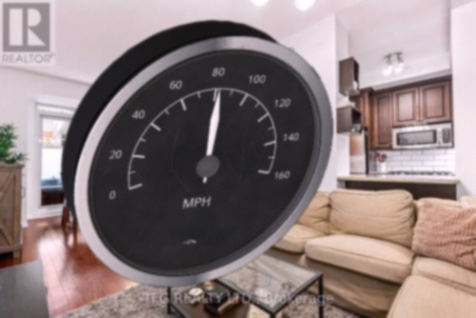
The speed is 80mph
